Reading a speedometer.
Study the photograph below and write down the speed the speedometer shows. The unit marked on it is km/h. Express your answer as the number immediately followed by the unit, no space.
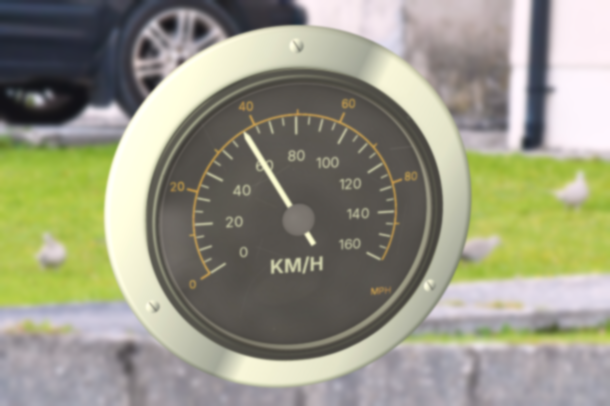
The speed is 60km/h
